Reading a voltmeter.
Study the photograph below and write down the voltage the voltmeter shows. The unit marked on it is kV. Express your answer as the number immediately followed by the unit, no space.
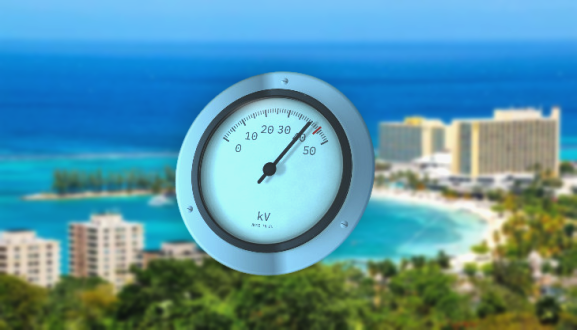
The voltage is 40kV
